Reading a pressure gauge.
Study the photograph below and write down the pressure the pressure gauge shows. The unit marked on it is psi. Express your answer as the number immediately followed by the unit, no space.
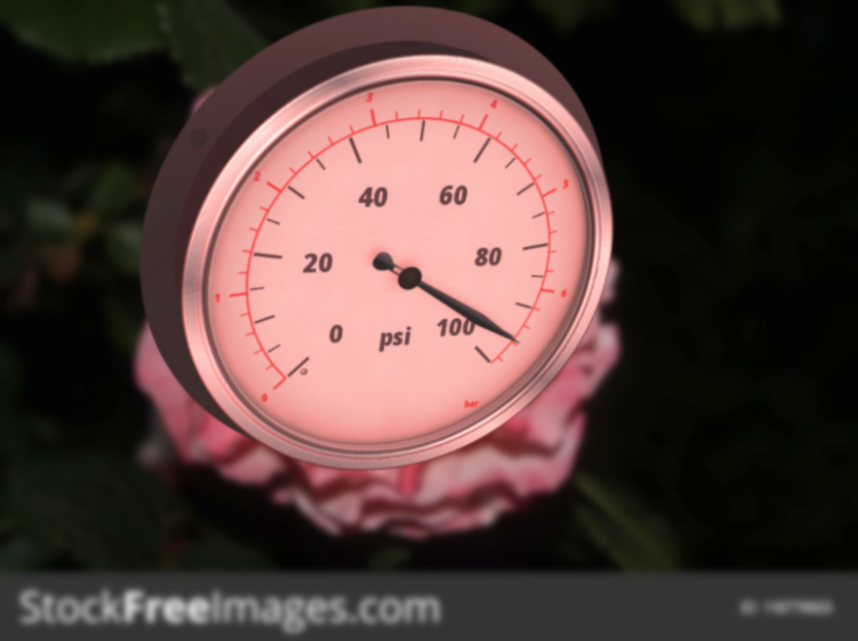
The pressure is 95psi
